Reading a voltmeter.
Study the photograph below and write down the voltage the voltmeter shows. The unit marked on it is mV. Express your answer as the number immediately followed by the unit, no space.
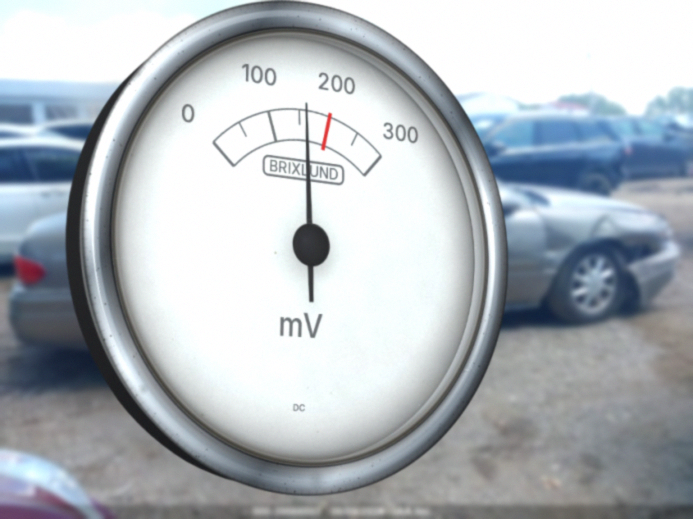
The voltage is 150mV
